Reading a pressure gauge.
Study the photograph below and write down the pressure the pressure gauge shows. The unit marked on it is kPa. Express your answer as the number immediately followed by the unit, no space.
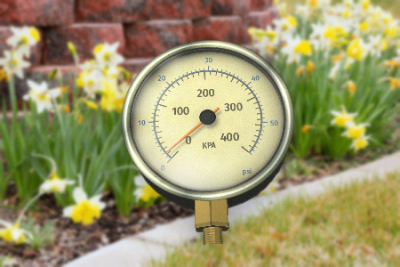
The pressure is 10kPa
